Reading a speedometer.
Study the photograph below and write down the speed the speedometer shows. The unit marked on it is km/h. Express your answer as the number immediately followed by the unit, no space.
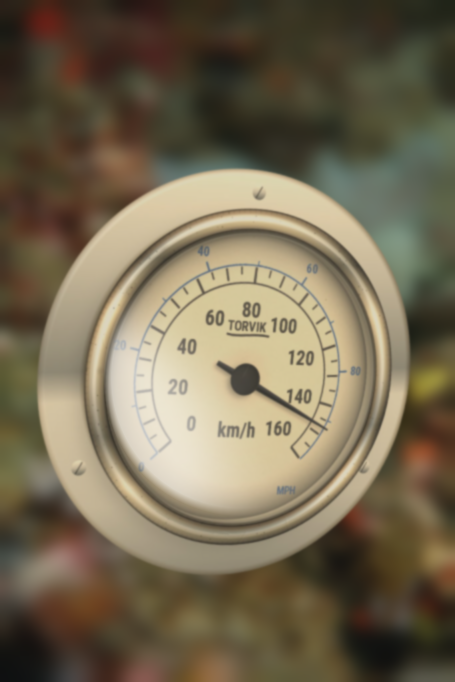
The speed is 147.5km/h
